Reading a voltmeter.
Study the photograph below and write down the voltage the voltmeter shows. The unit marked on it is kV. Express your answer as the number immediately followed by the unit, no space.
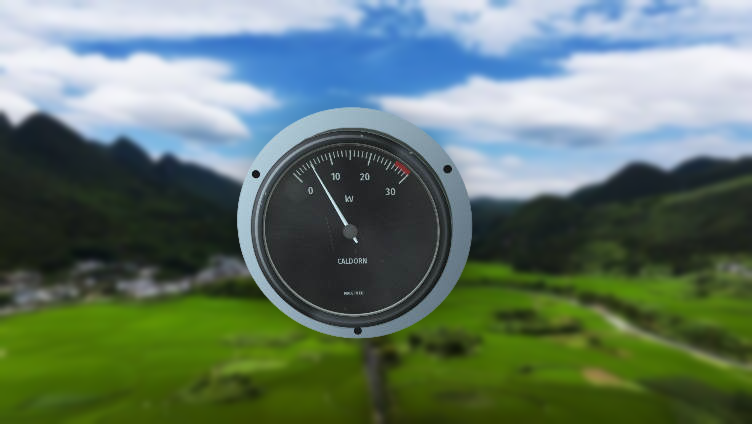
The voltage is 5kV
